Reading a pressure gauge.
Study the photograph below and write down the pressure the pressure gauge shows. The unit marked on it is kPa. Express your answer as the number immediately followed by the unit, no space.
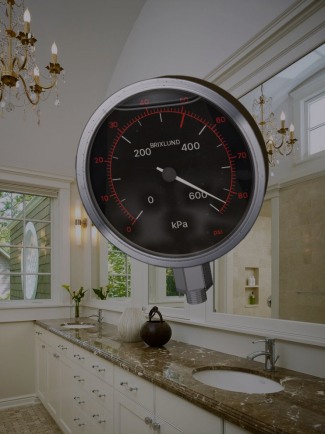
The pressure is 575kPa
